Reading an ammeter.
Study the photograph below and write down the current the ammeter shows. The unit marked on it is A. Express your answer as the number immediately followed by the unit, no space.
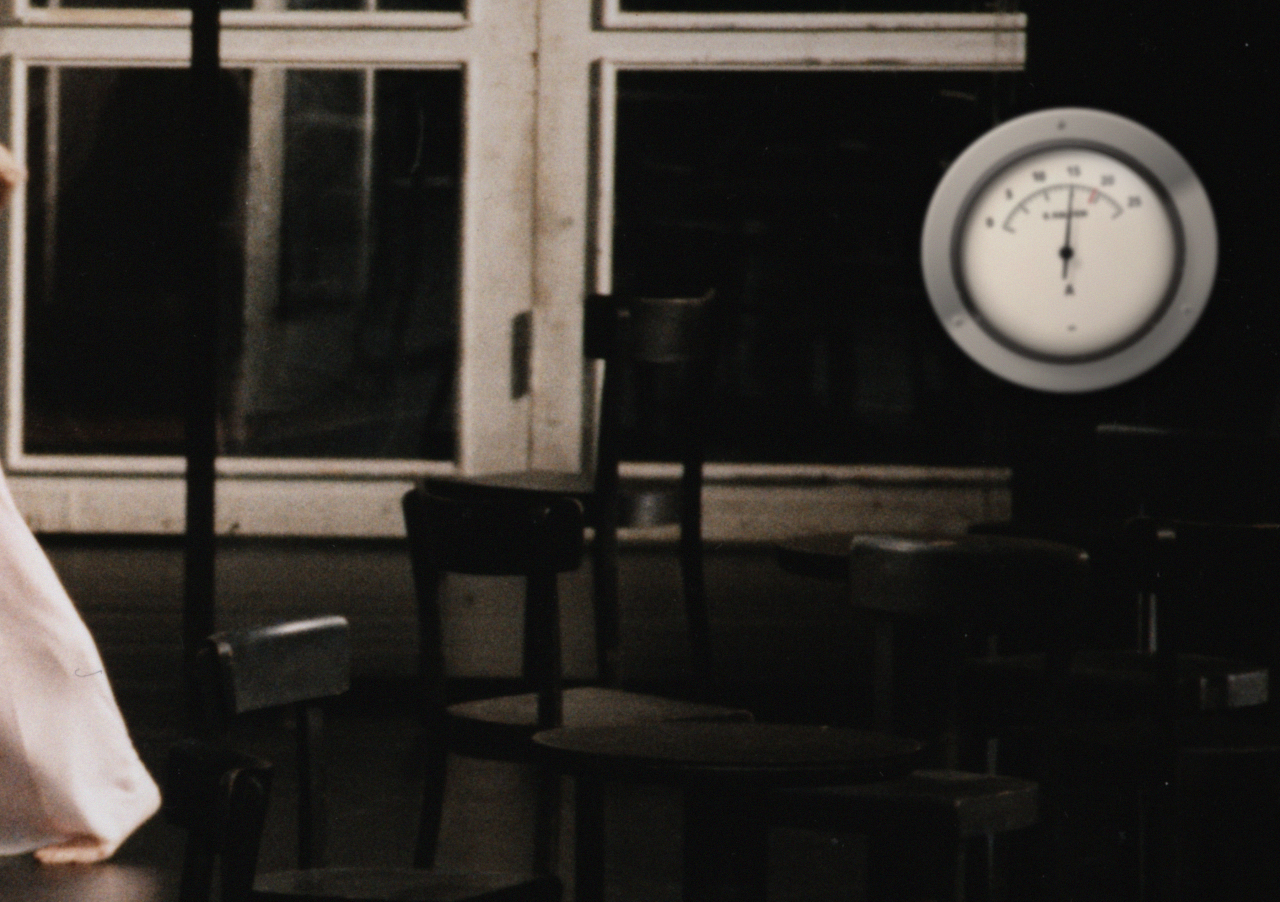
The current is 15A
